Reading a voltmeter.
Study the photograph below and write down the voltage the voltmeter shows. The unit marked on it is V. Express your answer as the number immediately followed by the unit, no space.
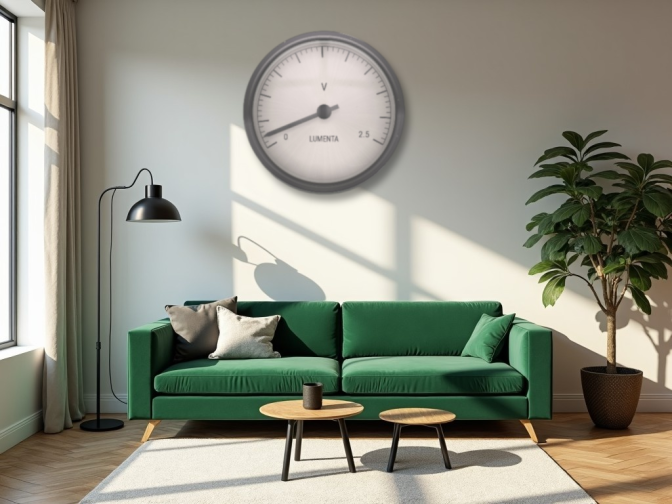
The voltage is 0.1V
